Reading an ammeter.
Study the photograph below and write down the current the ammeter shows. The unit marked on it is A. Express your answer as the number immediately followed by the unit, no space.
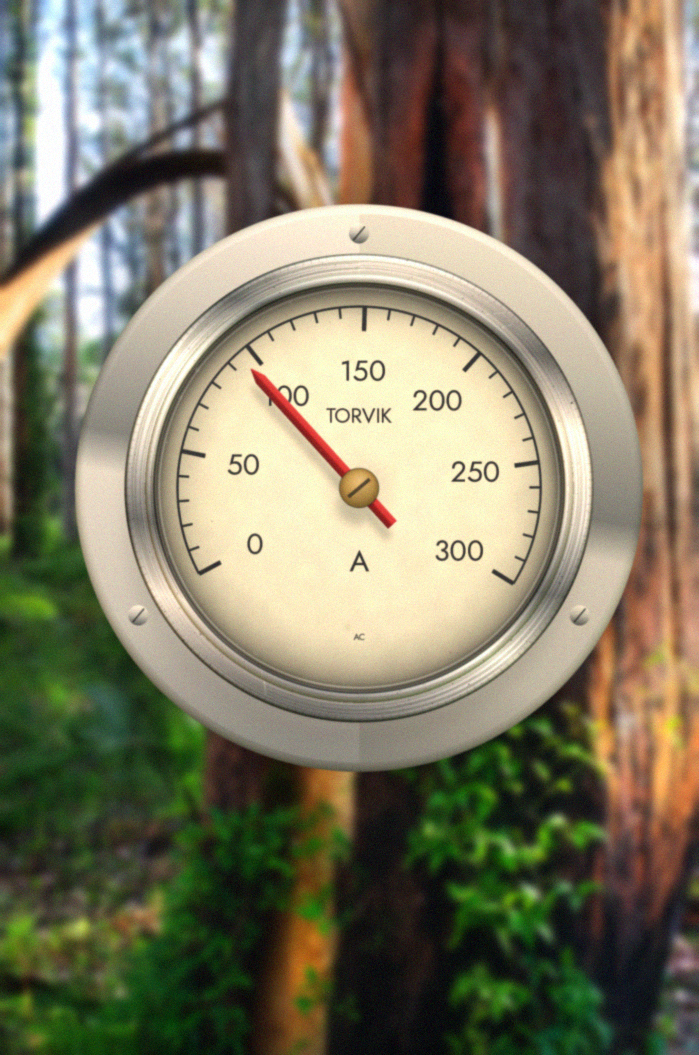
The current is 95A
